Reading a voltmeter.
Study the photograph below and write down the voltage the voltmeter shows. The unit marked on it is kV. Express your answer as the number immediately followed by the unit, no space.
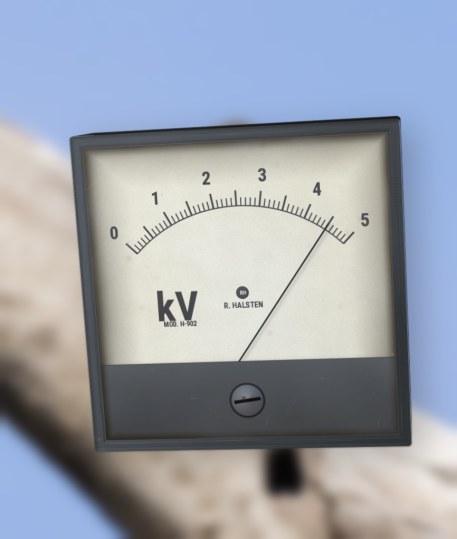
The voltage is 4.5kV
